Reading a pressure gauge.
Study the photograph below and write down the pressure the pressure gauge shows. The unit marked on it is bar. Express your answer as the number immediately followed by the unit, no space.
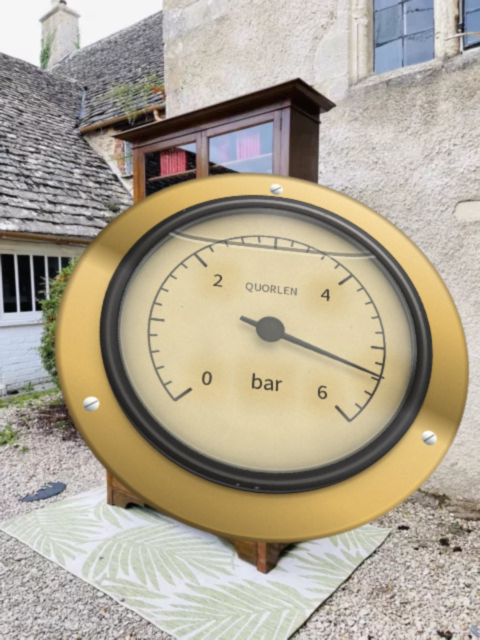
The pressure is 5.4bar
